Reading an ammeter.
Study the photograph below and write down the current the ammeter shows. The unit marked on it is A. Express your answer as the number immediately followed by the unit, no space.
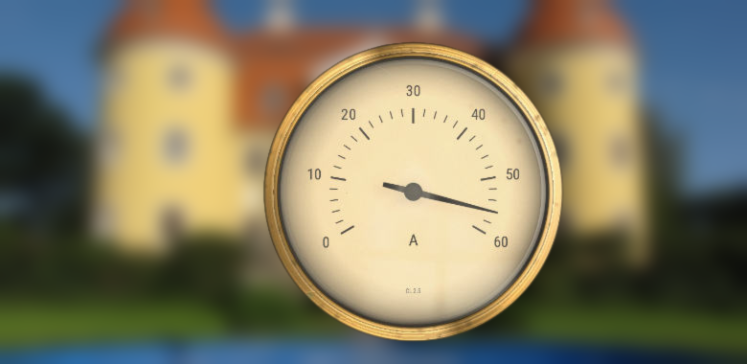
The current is 56A
